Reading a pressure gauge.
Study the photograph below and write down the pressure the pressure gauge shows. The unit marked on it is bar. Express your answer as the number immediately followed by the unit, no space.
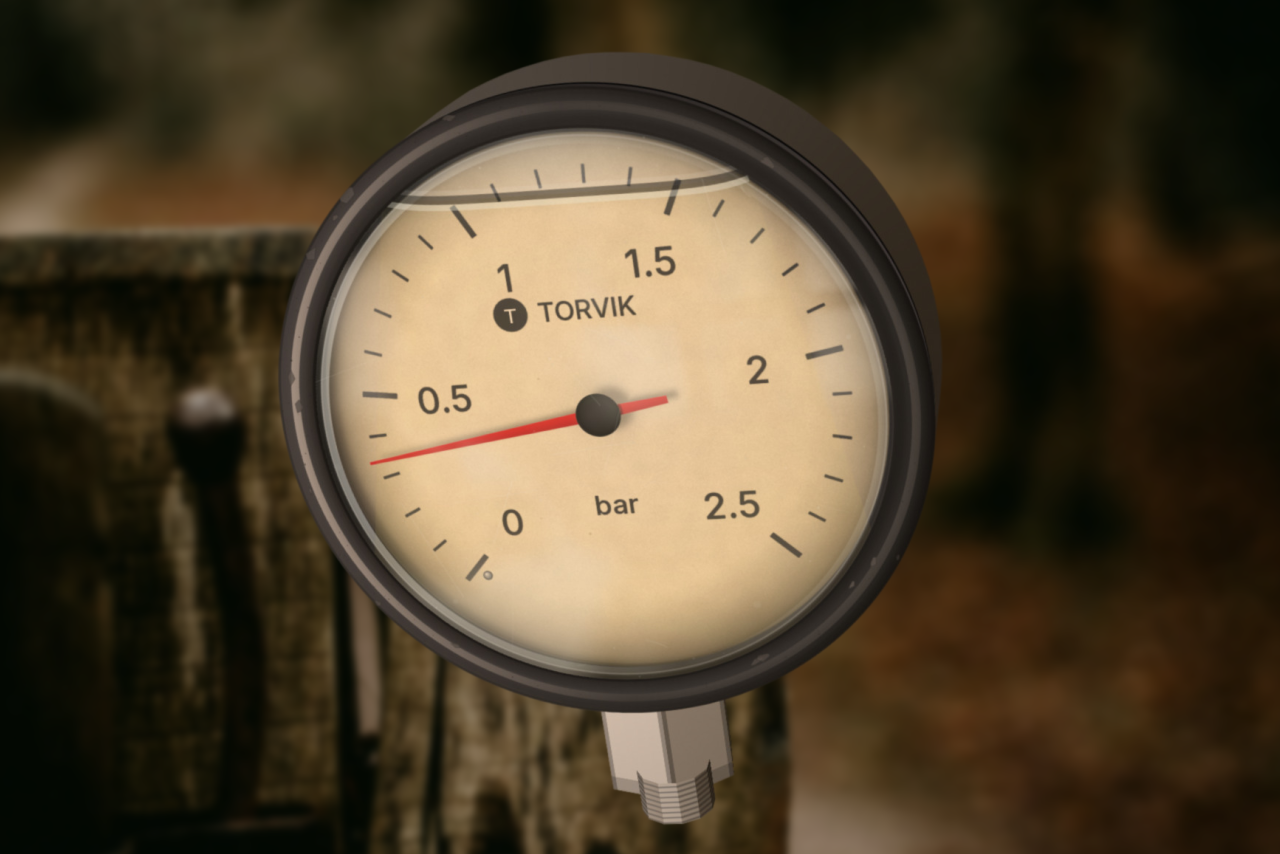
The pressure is 0.35bar
